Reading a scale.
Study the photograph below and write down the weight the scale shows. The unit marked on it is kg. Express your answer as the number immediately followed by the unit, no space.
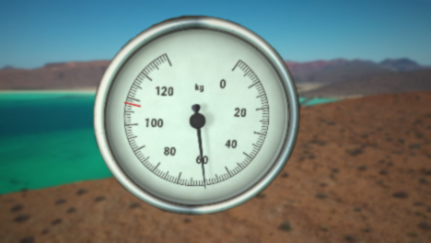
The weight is 60kg
